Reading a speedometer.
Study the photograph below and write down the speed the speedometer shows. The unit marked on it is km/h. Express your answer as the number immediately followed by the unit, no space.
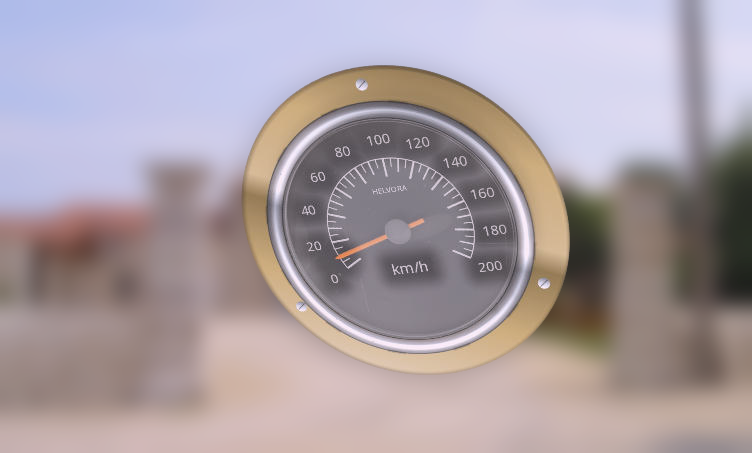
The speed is 10km/h
